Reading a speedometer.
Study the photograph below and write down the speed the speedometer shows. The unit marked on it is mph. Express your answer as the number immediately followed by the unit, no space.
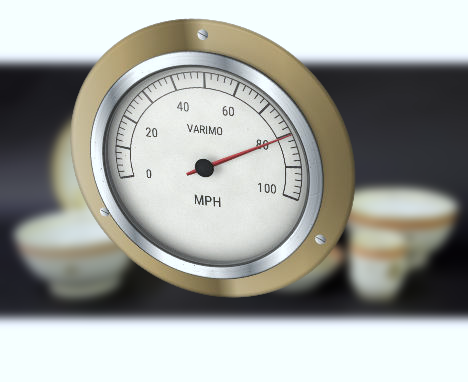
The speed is 80mph
